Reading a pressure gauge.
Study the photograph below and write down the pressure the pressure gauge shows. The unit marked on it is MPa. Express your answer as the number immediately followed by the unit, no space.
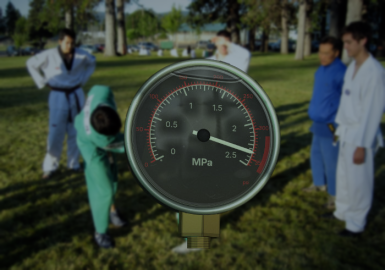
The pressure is 2.35MPa
